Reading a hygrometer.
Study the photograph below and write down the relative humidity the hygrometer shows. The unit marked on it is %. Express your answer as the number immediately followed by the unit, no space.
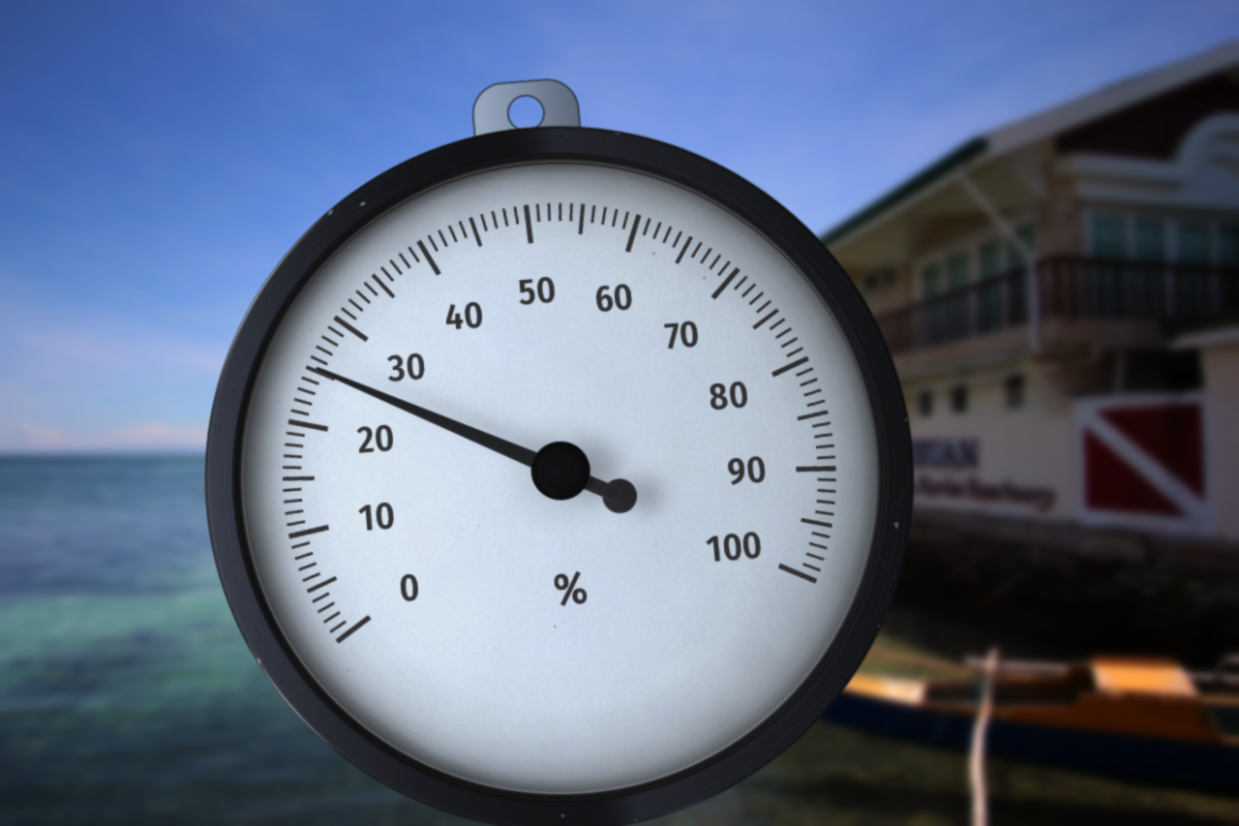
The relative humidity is 25%
